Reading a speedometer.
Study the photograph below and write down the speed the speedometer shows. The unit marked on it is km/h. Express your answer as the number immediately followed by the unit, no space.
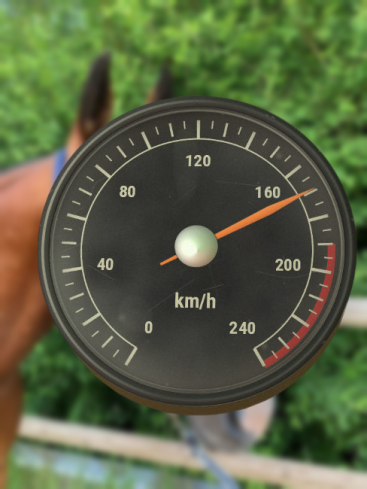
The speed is 170km/h
